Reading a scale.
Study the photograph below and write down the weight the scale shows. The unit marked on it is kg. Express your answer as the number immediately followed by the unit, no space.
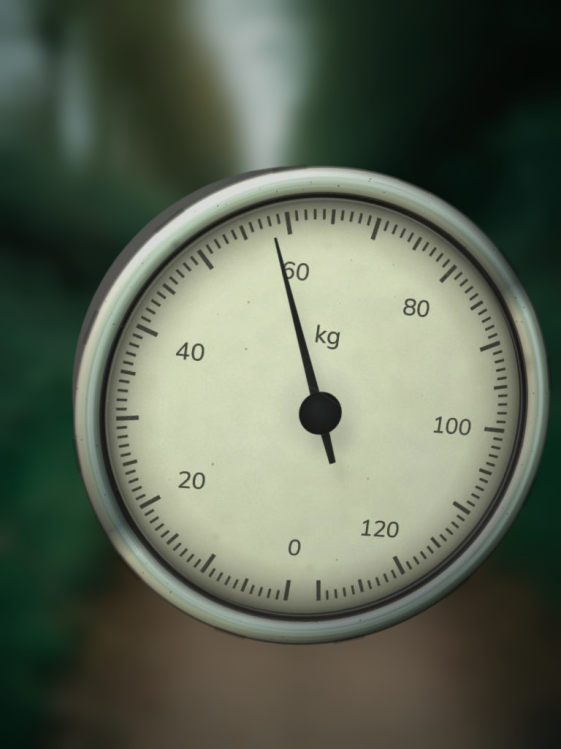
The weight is 58kg
